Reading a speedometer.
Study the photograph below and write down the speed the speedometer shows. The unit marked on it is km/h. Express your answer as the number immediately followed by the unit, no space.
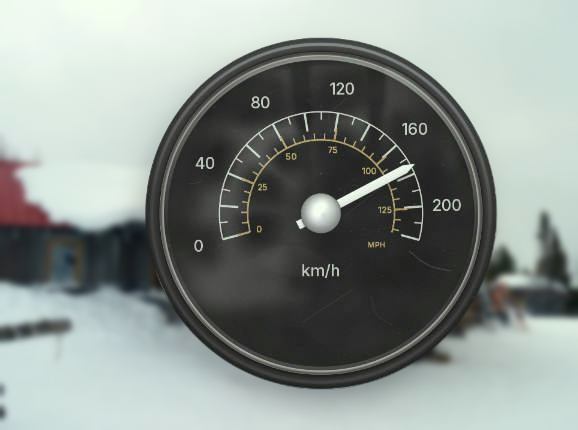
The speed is 175km/h
